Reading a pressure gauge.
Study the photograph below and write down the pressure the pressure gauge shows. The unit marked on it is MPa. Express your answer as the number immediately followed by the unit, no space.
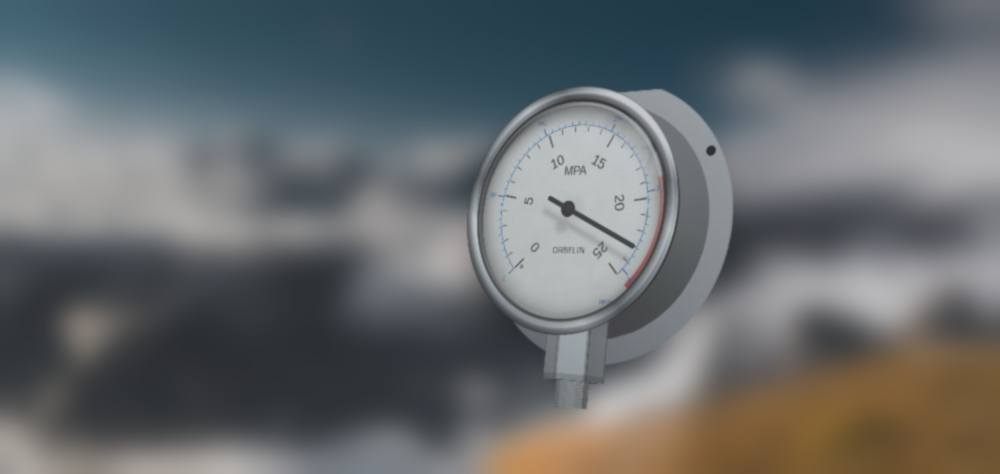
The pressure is 23MPa
